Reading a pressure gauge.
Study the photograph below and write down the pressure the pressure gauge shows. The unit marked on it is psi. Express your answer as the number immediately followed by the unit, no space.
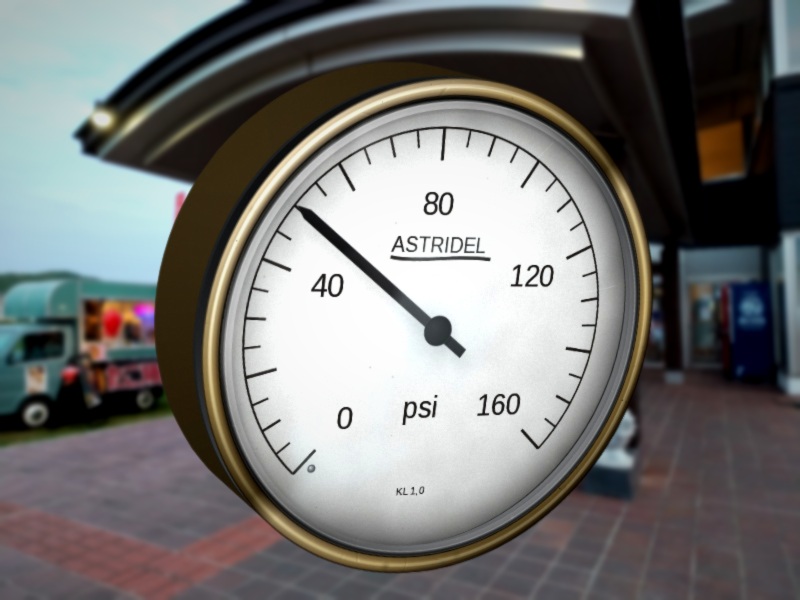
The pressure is 50psi
